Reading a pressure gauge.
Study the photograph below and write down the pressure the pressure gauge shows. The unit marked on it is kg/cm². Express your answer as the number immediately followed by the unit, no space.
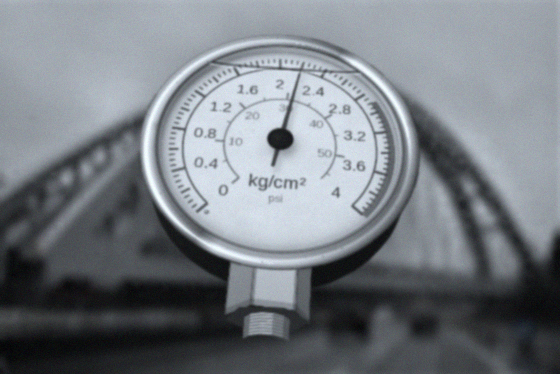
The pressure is 2.2kg/cm²
